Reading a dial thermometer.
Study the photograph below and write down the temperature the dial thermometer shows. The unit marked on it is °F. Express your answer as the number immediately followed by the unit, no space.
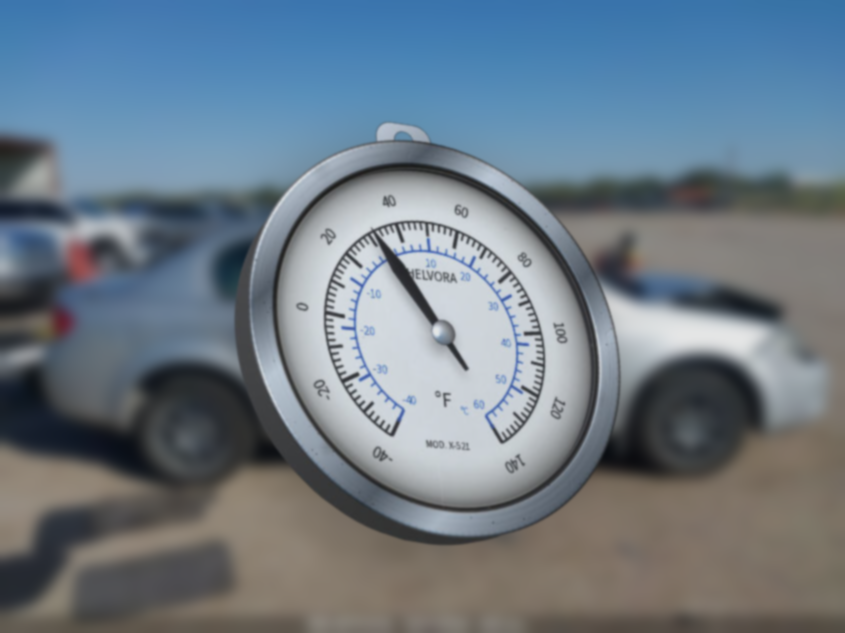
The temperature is 30°F
